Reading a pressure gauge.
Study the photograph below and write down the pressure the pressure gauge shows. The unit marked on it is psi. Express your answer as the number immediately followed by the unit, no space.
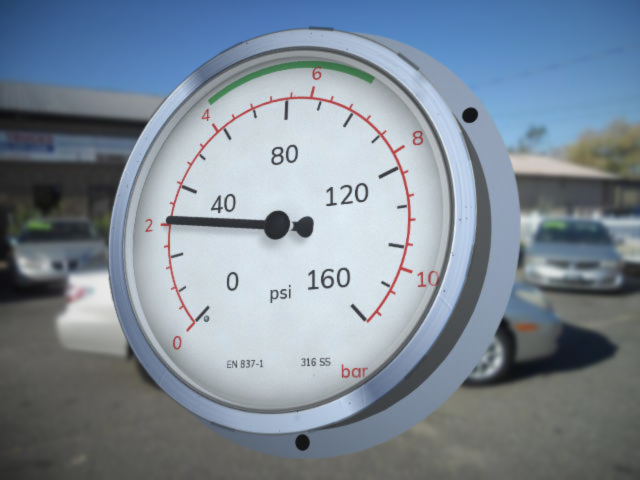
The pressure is 30psi
